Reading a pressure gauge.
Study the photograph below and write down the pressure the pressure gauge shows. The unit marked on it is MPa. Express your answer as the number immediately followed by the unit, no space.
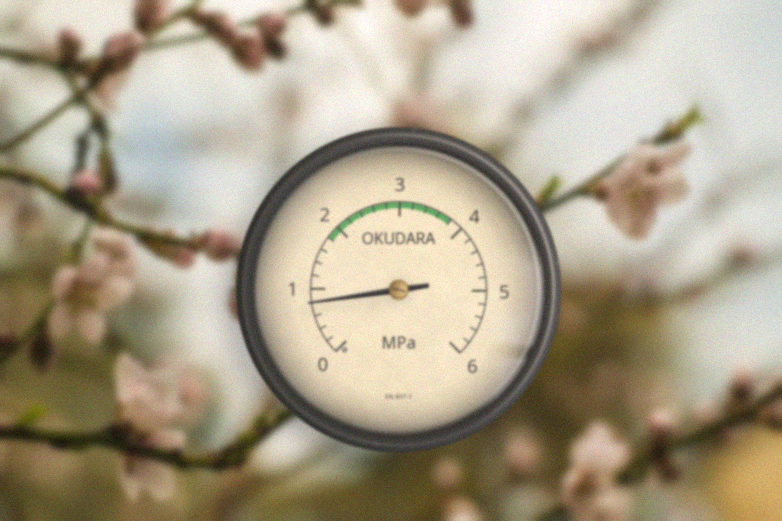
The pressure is 0.8MPa
